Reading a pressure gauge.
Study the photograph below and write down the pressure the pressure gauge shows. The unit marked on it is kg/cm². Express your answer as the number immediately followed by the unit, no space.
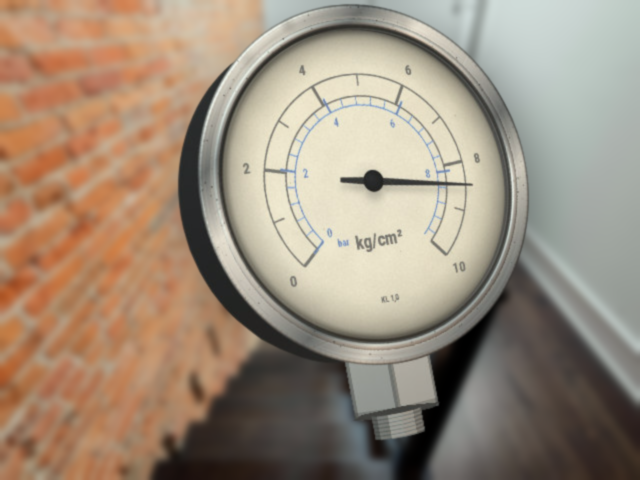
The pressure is 8.5kg/cm²
